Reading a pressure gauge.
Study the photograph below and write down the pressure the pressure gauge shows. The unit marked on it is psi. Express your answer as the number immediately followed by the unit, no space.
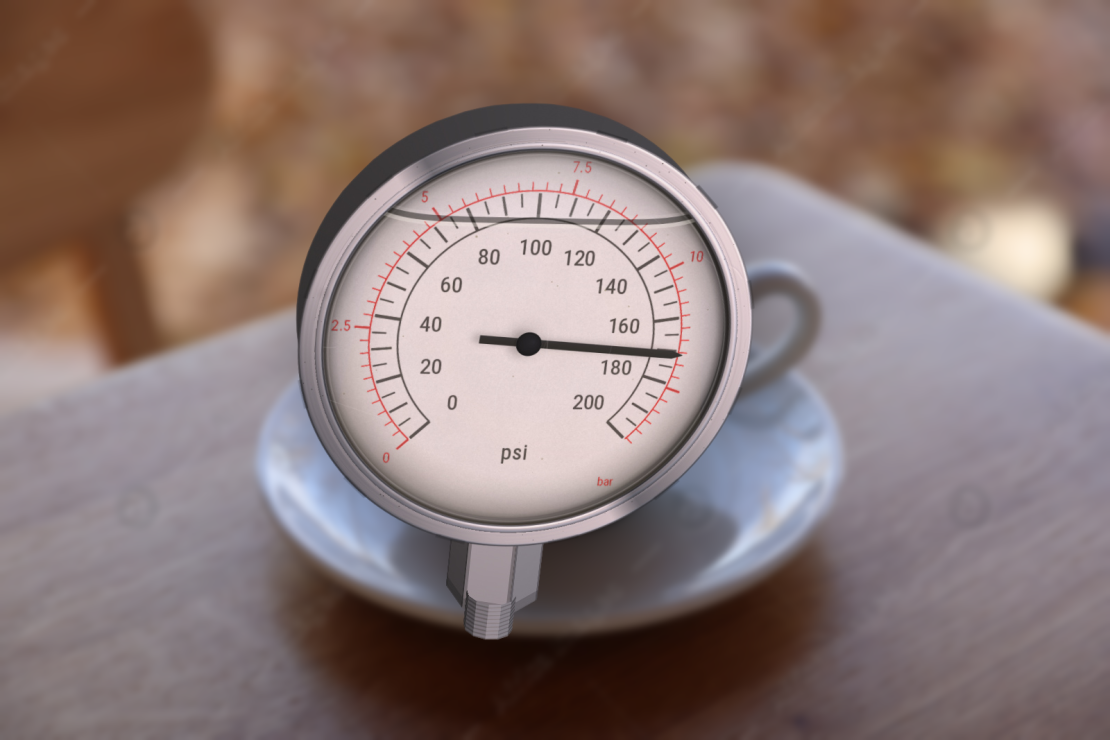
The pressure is 170psi
